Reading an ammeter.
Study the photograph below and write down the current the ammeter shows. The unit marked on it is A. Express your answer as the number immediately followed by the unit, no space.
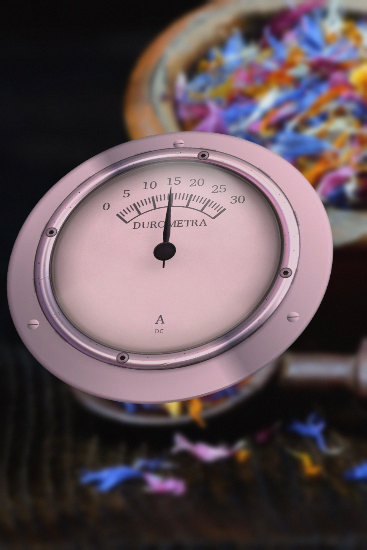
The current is 15A
